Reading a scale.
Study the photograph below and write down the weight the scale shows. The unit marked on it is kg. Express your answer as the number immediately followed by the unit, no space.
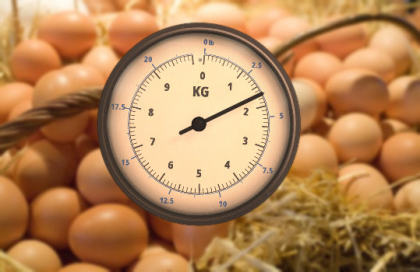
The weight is 1.7kg
